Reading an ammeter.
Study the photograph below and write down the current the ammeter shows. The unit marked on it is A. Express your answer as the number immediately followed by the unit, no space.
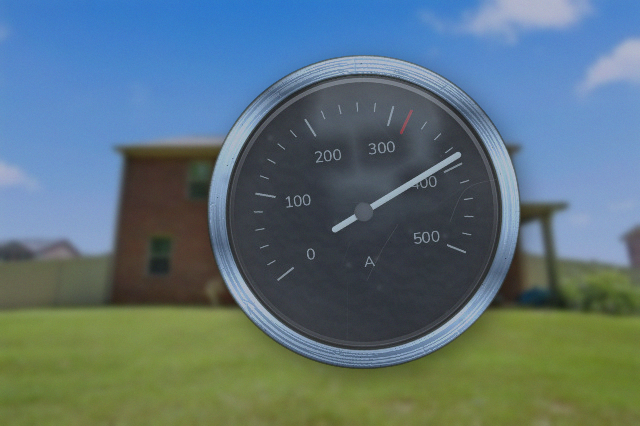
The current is 390A
